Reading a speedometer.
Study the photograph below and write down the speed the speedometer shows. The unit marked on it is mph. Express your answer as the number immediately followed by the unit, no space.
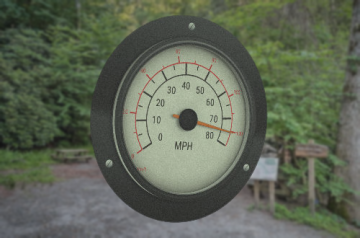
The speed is 75mph
